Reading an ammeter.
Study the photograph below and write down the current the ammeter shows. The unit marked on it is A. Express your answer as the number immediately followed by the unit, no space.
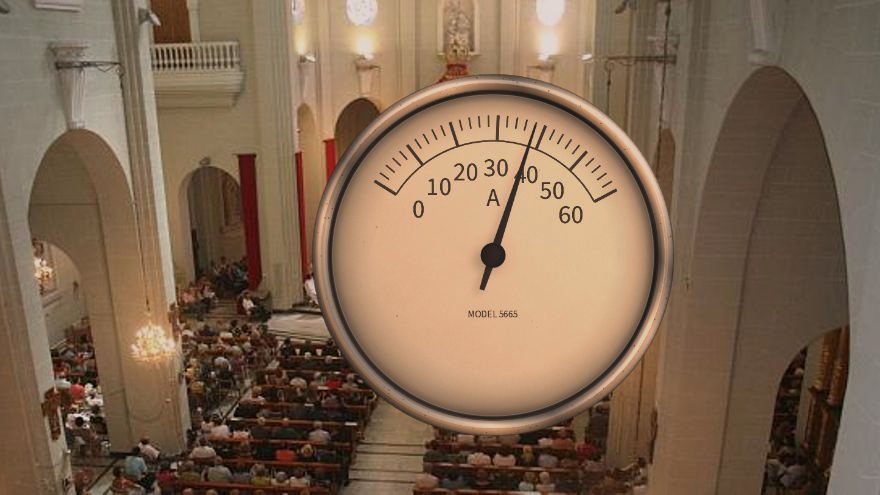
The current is 38A
